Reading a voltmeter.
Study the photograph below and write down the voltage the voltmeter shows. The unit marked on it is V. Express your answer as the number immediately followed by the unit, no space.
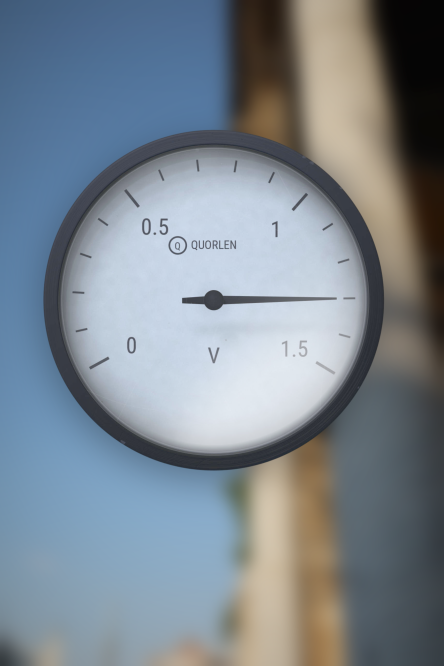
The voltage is 1.3V
